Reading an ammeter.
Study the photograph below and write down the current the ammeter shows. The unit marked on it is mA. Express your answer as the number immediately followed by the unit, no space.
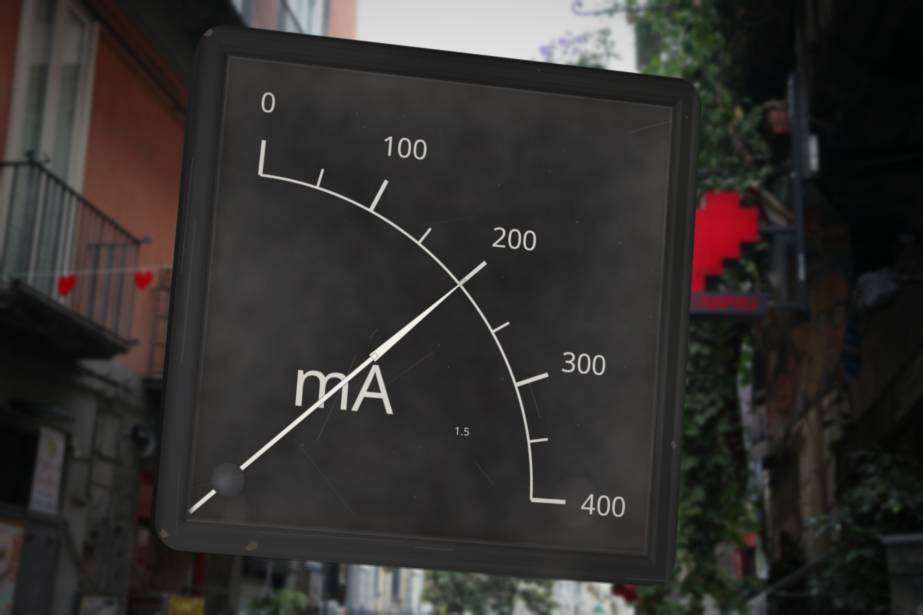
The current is 200mA
